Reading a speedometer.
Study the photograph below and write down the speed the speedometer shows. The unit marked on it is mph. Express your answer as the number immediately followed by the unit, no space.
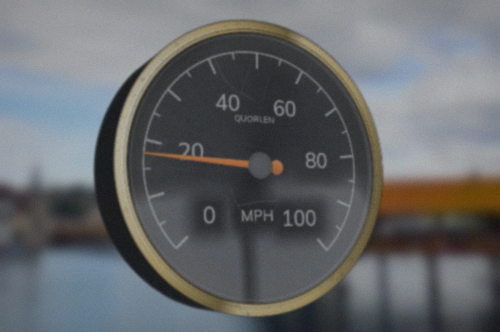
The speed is 17.5mph
